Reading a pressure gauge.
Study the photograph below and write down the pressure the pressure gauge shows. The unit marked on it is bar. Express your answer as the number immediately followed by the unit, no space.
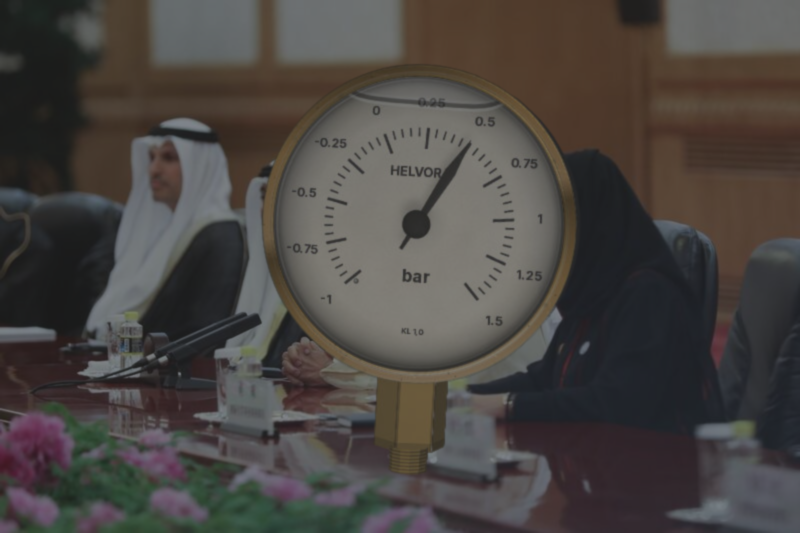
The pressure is 0.5bar
